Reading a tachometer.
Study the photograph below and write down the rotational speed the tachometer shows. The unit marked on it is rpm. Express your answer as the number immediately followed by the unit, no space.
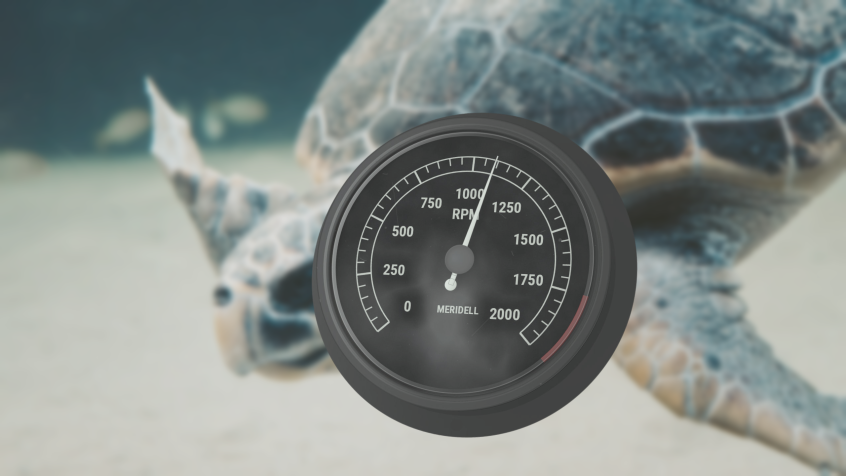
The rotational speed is 1100rpm
